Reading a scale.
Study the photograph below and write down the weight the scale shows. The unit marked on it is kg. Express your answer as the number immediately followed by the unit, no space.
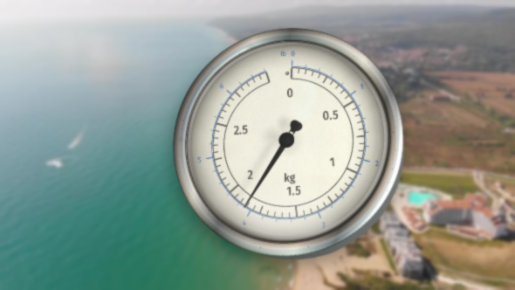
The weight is 1.85kg
